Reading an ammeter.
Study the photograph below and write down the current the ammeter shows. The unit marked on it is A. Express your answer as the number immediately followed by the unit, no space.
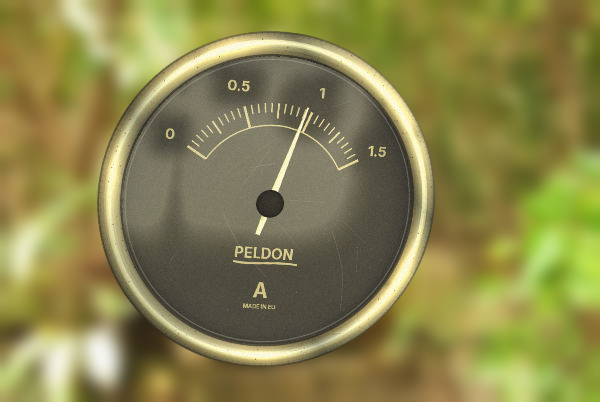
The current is 0.95A
